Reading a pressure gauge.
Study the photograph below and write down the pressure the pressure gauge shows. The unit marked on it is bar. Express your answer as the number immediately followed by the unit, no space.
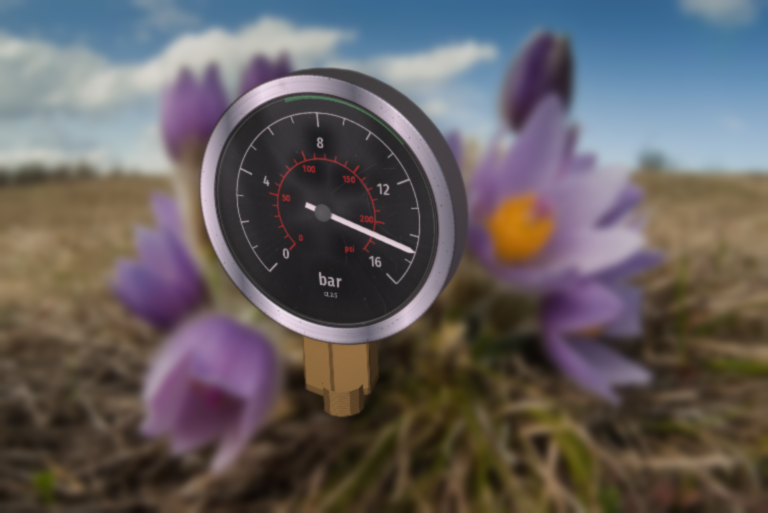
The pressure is 14.5bar
